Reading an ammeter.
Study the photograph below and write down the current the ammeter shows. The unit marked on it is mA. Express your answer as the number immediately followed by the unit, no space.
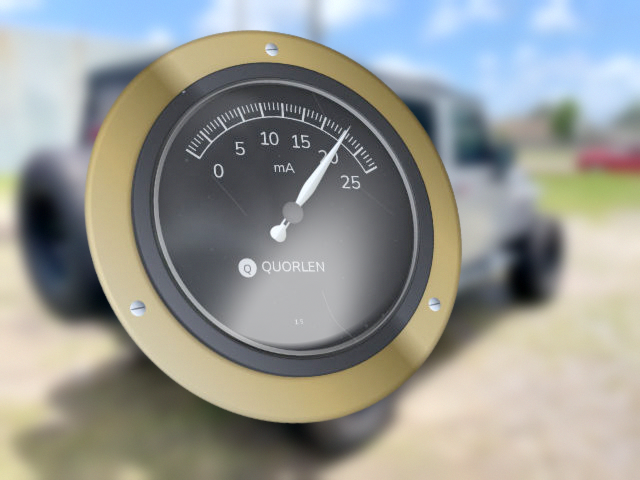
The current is 20mA
